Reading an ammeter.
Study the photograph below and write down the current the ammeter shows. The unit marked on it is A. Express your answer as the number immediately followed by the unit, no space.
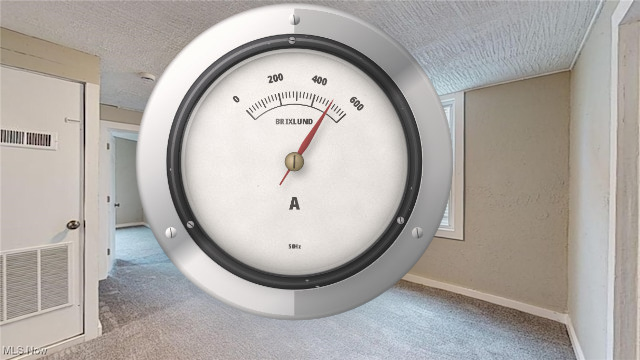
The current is 500A
